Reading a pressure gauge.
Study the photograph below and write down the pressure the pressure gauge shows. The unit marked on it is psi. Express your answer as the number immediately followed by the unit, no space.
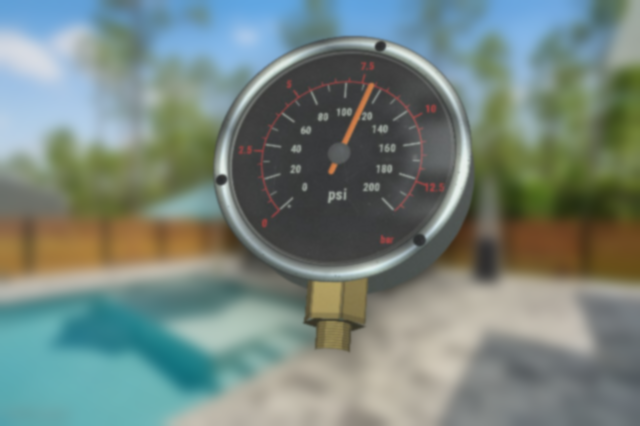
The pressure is 115psi
